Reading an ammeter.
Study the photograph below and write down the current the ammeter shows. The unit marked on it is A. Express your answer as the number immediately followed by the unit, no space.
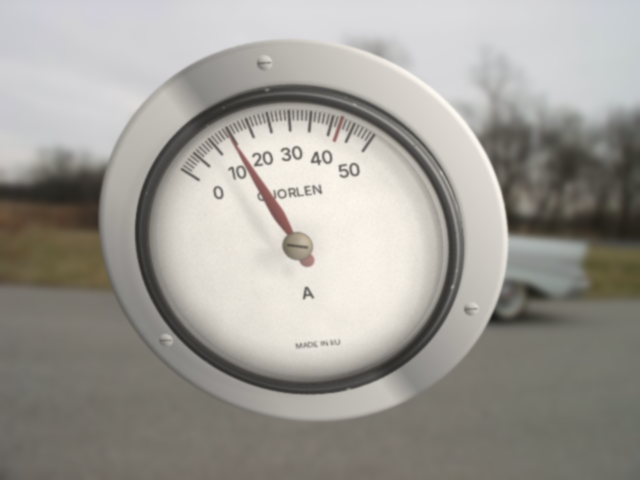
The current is 15A
